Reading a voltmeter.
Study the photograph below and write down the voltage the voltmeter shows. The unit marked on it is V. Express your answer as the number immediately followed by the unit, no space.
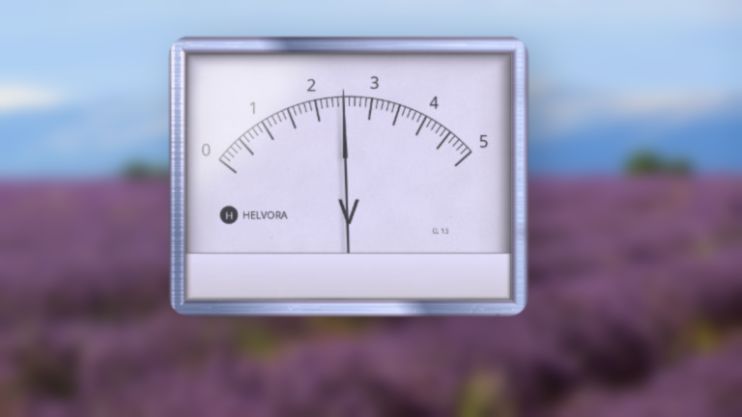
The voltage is 2.5V
